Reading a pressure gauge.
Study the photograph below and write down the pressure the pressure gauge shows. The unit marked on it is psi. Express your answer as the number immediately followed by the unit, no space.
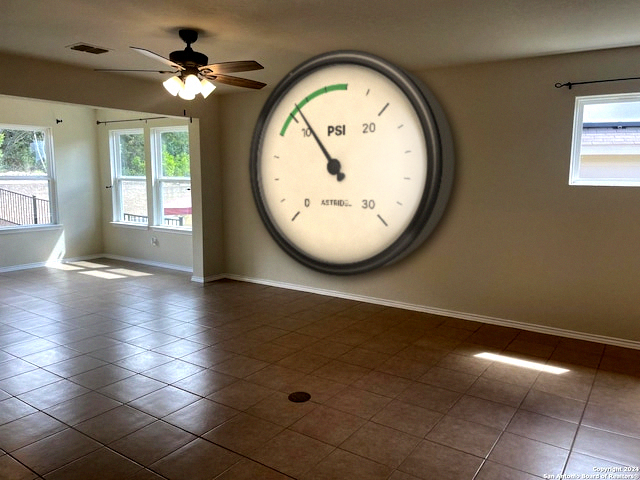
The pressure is 11psi
